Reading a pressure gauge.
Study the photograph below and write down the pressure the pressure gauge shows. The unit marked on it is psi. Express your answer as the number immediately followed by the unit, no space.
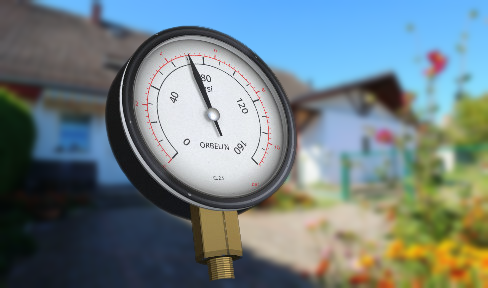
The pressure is 70psi
